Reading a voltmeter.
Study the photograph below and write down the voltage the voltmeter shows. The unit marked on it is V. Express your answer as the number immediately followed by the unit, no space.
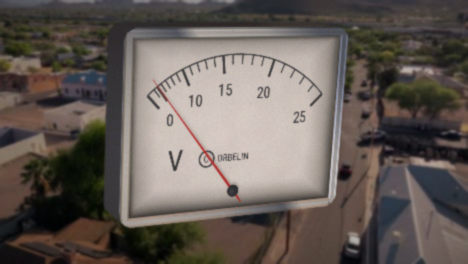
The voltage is 5V
